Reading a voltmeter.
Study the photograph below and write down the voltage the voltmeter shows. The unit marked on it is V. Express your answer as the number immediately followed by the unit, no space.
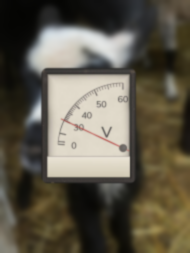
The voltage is 30V
